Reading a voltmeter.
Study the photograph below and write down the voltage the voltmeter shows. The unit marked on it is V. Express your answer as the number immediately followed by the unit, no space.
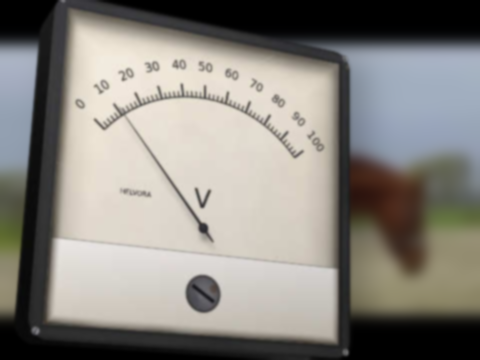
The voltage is 10V
